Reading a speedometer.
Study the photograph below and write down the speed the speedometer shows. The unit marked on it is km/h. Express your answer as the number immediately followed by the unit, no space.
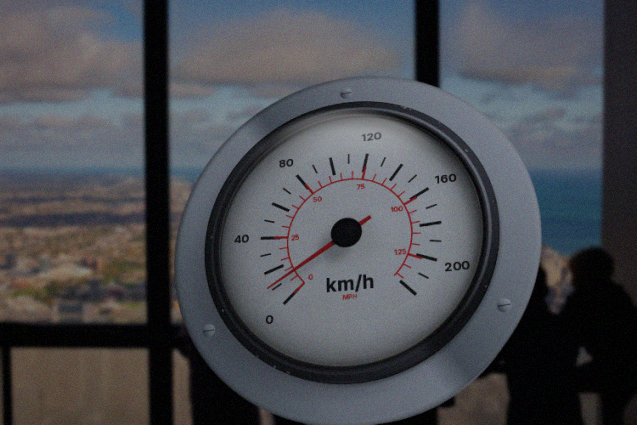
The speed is 10km/h
